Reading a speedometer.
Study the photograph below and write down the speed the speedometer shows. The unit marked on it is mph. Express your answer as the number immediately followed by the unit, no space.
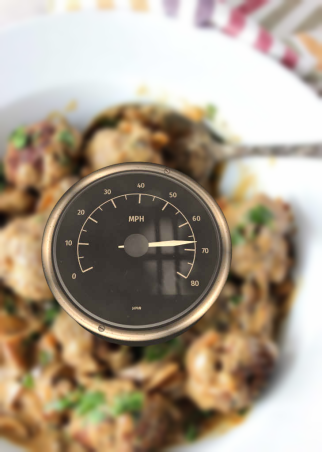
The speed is 67.5mph
